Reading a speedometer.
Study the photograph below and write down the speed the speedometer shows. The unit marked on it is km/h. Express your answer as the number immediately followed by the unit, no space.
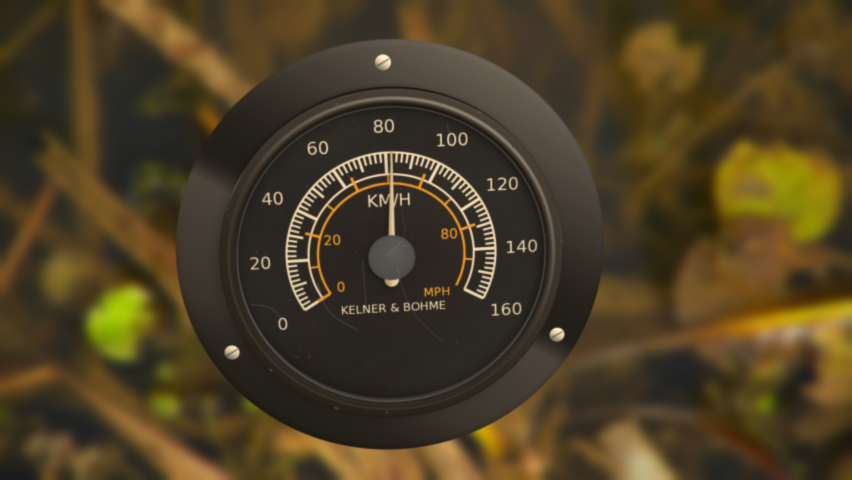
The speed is 82km/h
